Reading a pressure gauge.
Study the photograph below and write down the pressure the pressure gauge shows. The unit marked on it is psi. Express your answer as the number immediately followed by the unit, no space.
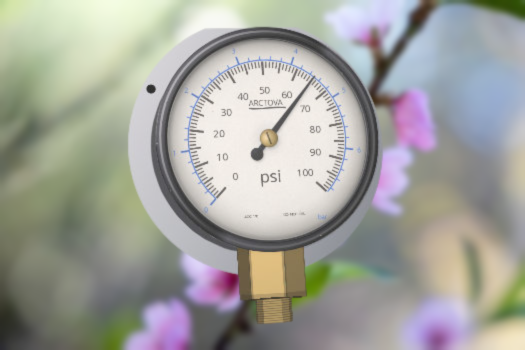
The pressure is 65psi
